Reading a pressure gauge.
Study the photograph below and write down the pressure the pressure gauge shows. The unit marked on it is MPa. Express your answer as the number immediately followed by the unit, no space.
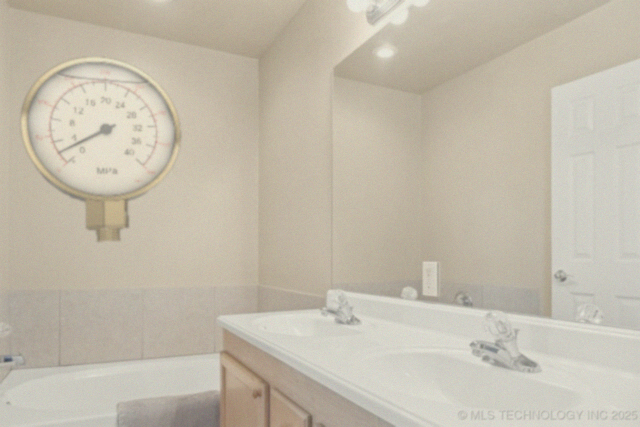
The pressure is 2MPa
